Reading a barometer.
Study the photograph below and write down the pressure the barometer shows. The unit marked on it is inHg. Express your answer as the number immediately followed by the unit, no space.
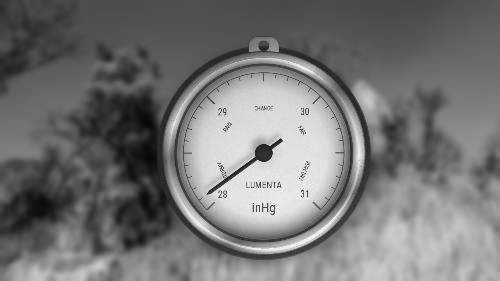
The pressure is 28.1inHg
